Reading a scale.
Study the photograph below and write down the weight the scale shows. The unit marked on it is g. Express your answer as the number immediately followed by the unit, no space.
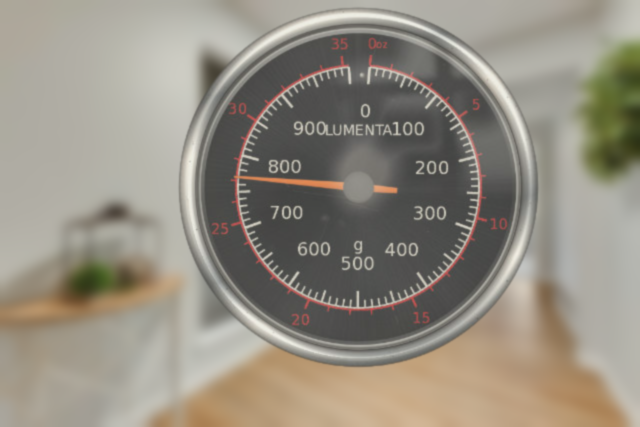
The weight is 770g
